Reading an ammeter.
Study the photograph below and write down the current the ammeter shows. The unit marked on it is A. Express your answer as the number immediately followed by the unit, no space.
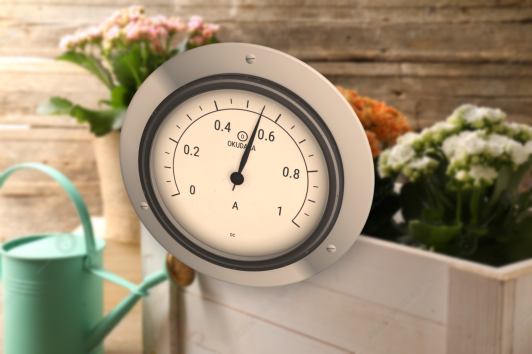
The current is 0.55A
